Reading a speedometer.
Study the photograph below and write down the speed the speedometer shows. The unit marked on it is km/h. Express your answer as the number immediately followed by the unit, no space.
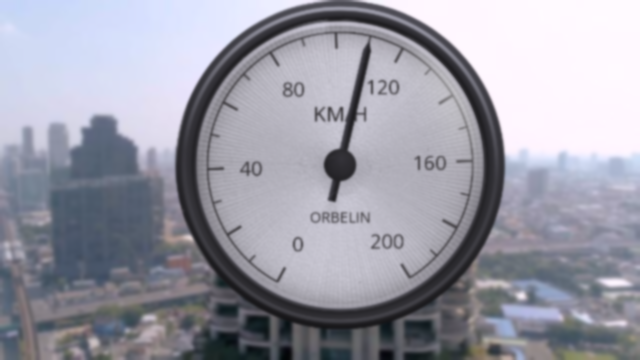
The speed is 110km/h
